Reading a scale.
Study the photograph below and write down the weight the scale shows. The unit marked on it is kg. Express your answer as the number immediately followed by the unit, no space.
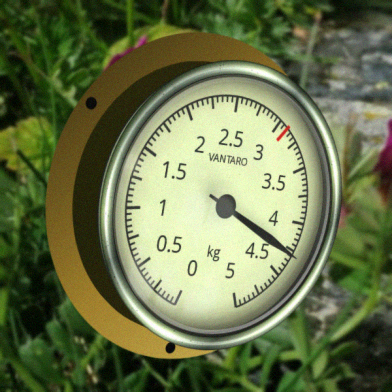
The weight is 4.3kg
